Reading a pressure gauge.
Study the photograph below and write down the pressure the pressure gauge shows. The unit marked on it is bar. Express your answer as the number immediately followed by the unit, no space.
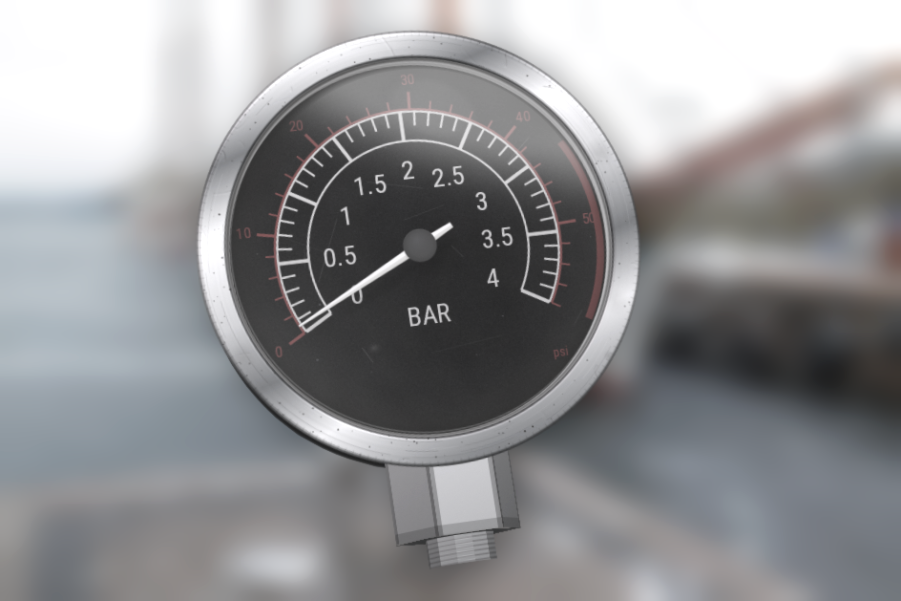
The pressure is 0.05bar
